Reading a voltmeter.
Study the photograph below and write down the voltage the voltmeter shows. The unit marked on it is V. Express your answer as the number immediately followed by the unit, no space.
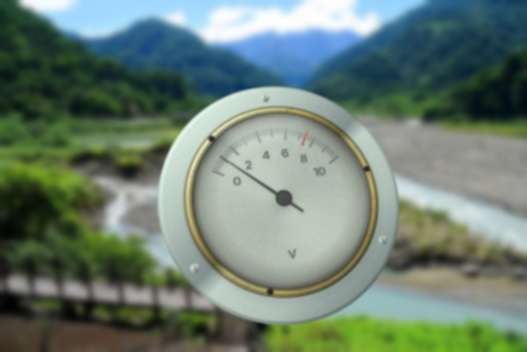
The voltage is 1V
